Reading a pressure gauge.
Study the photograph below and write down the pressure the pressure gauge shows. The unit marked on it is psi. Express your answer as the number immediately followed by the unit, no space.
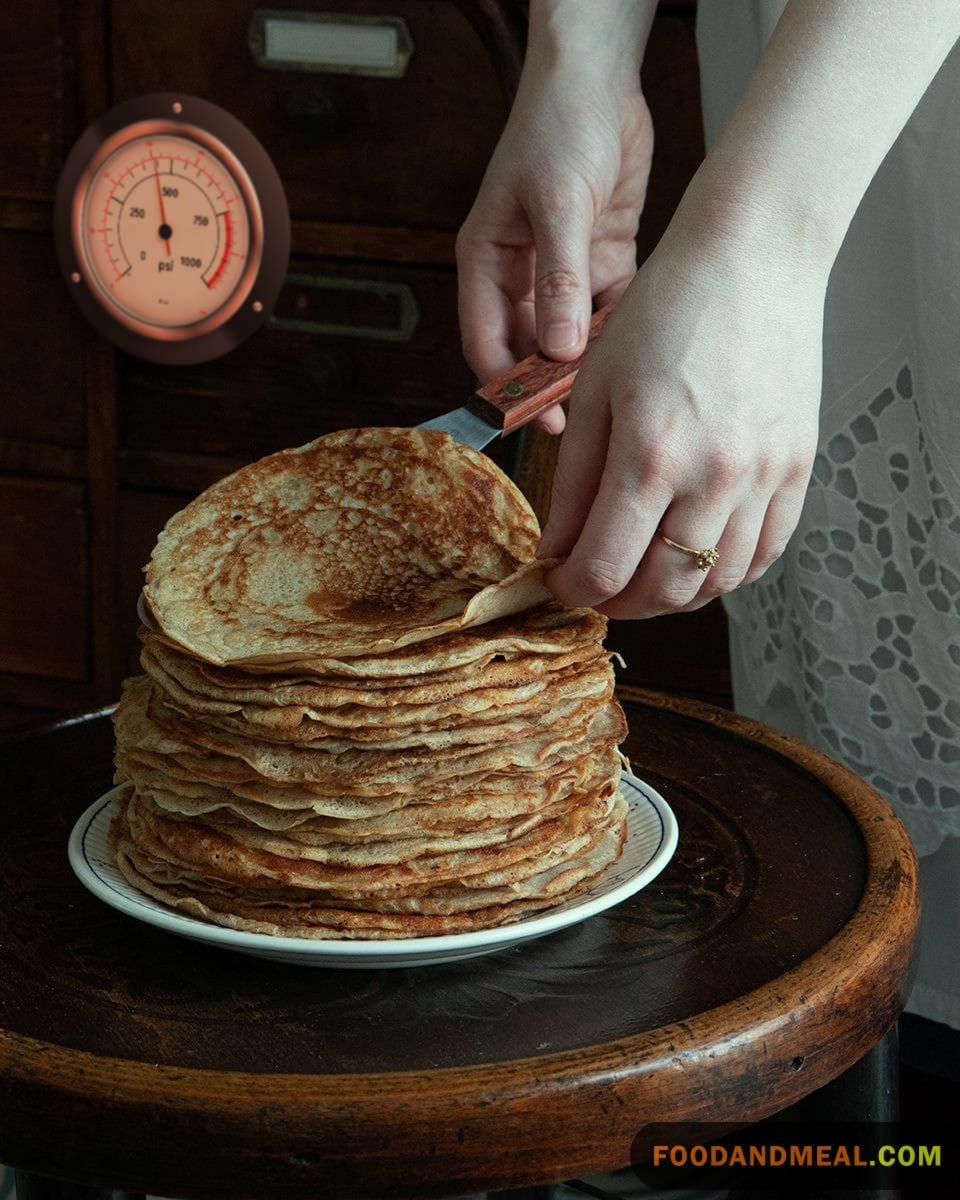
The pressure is 450psi
